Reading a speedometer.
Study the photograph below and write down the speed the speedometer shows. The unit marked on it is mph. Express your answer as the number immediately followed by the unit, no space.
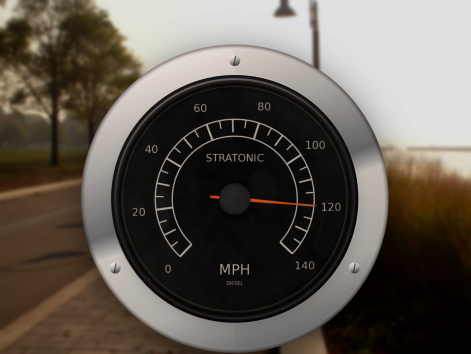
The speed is 120mph
